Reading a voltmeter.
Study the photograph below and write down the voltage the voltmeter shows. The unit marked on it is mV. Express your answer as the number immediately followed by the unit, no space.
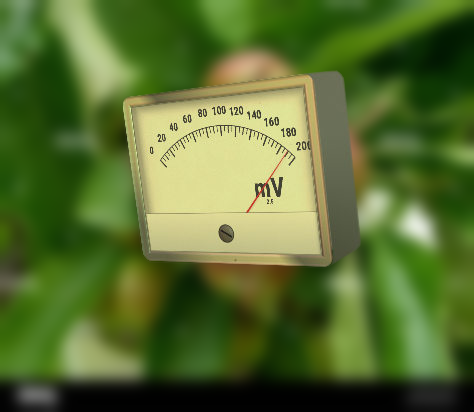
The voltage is 190mV
